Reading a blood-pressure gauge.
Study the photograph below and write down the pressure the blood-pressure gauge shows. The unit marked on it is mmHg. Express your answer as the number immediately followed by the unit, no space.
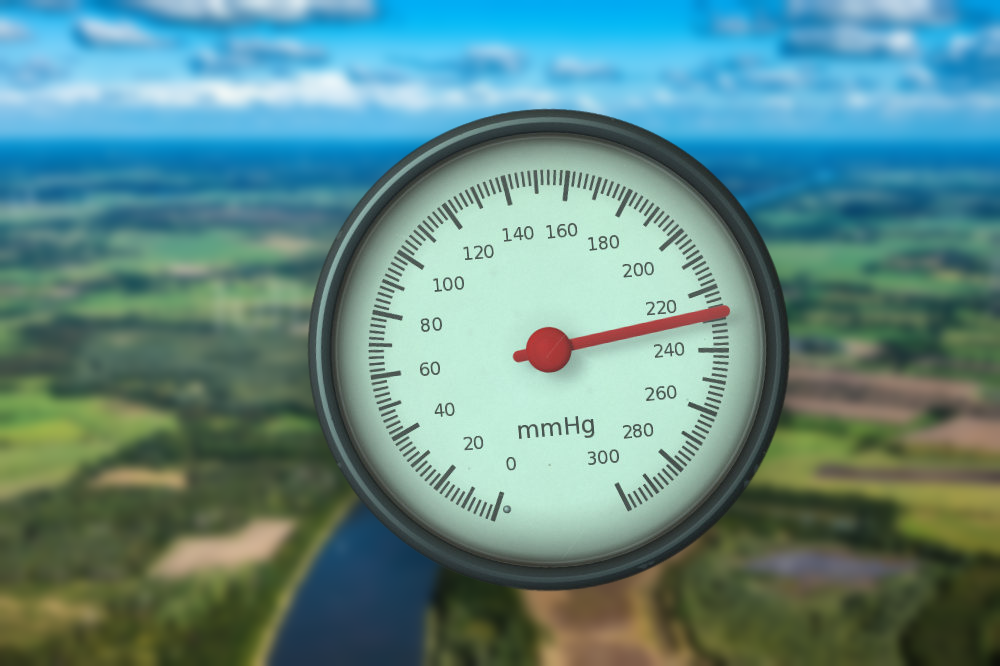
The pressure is 228mmHg
